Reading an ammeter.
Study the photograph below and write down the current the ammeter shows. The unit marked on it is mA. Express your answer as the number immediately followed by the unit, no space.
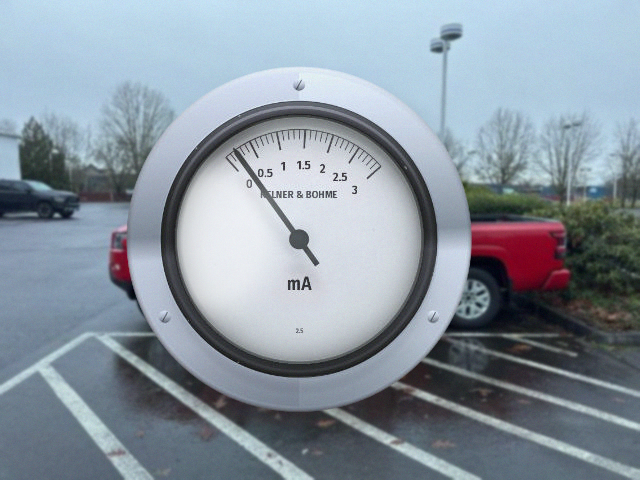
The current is 0.2mA
